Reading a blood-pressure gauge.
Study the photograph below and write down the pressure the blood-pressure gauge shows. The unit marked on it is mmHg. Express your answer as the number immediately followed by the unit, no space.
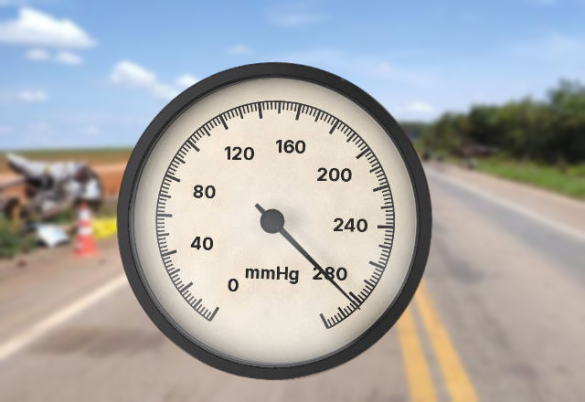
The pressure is 282mmHg
